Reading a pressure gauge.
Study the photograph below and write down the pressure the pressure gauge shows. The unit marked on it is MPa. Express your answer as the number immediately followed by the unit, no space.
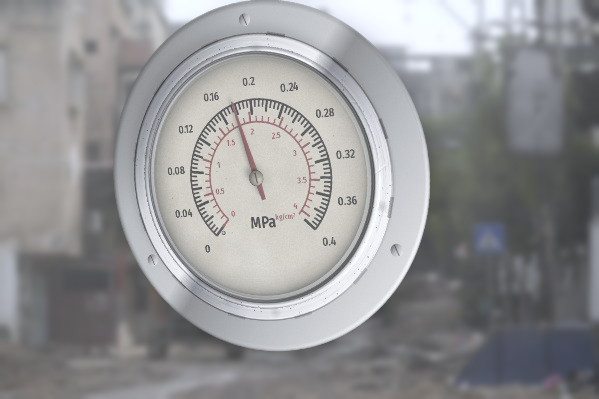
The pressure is 0.18MPa
